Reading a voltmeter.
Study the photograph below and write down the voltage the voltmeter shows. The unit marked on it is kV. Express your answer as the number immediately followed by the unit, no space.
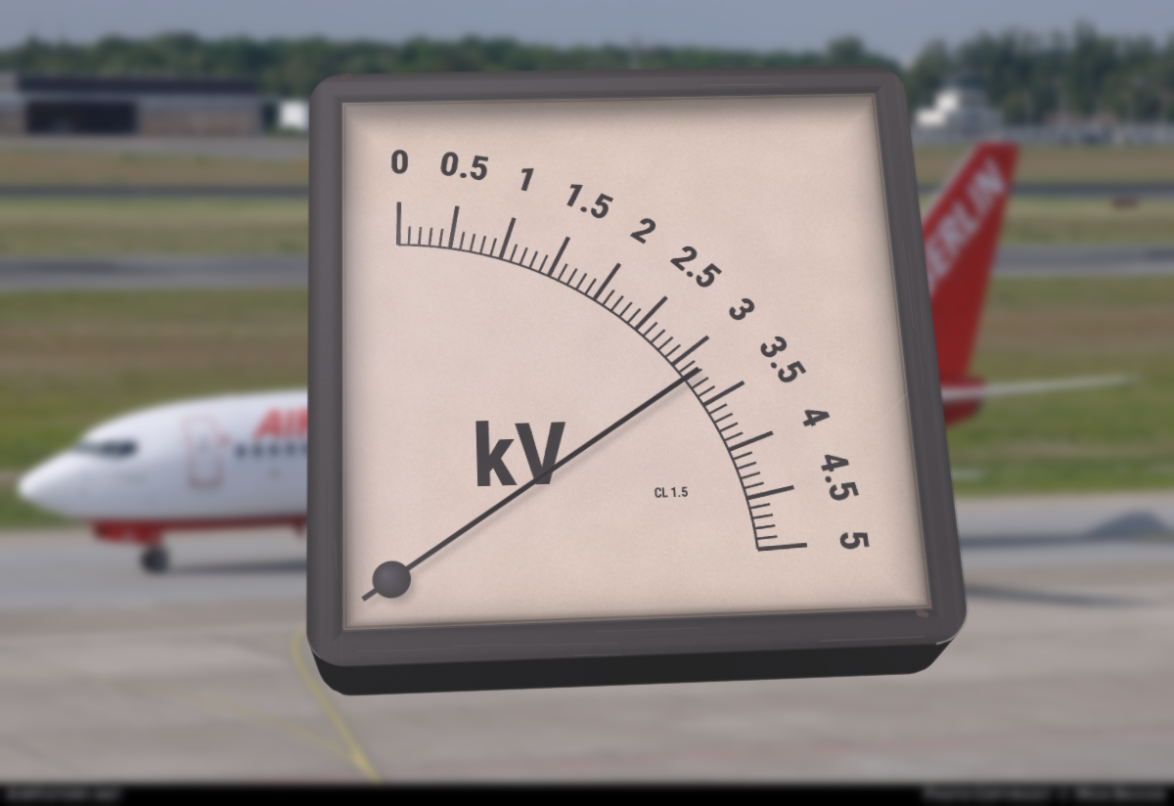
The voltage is 3.2kV
